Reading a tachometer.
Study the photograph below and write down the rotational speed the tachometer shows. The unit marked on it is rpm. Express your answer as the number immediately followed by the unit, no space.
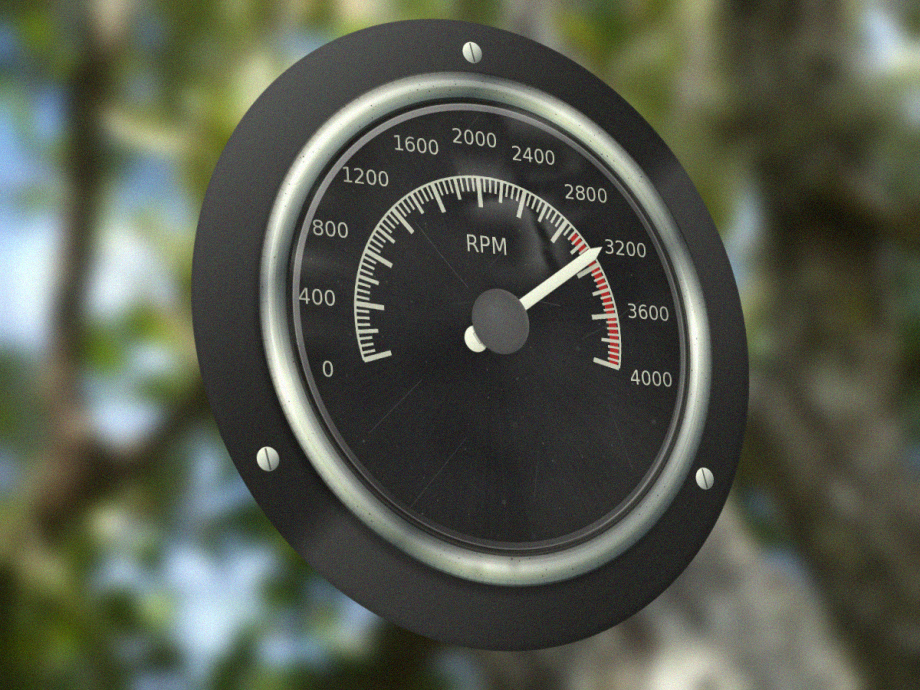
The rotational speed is 3100rpm
